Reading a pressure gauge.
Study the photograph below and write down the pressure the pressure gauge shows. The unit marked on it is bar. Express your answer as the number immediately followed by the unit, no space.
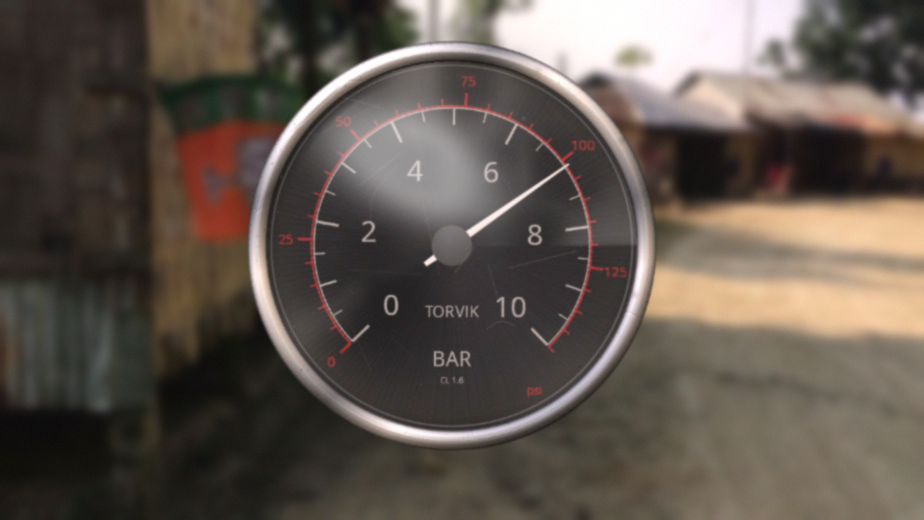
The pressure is 7bar
